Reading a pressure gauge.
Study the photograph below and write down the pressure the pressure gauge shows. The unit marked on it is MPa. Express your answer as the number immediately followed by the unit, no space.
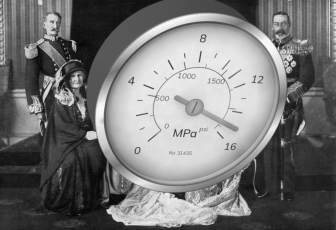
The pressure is 15MPa
